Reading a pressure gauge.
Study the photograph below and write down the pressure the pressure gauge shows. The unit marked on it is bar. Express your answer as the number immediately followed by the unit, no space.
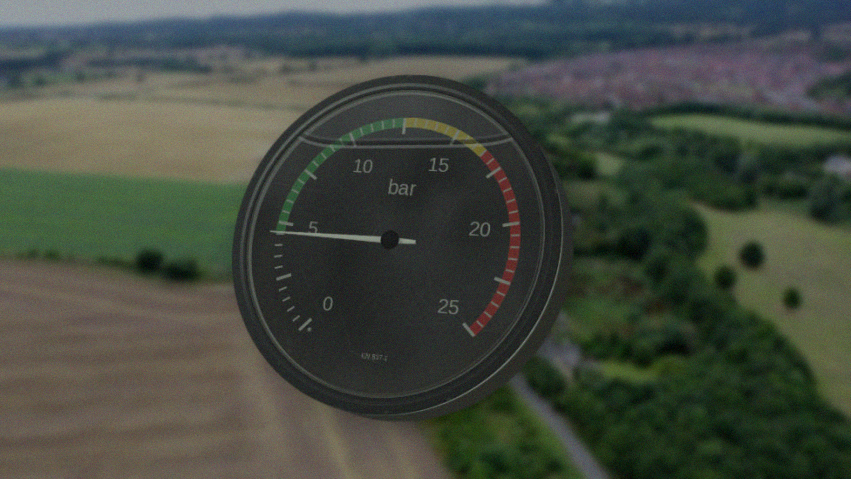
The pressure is 4.5bar
